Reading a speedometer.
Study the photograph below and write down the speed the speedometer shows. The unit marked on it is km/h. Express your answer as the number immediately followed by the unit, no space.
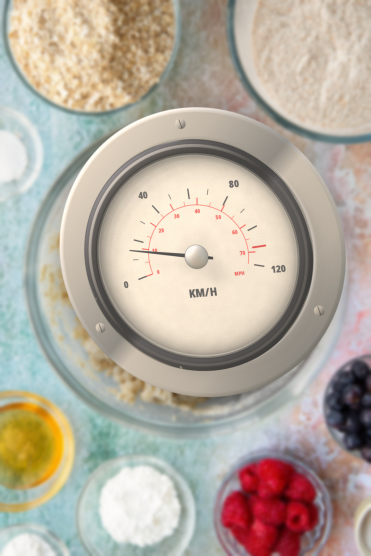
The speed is 15km/h
